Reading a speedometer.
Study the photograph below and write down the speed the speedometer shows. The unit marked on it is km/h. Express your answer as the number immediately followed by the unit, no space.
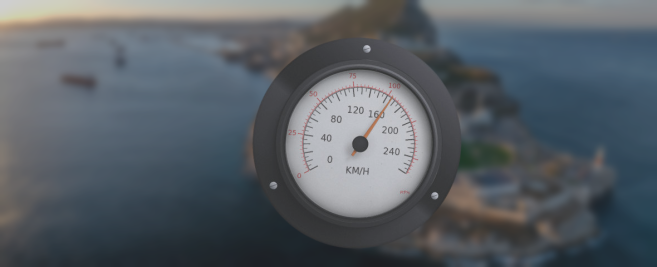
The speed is 165km/h
